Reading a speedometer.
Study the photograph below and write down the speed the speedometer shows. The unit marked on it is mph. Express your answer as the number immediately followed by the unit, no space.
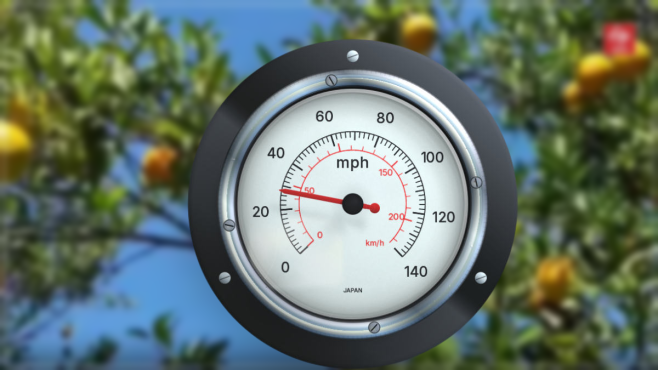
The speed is 28mph
